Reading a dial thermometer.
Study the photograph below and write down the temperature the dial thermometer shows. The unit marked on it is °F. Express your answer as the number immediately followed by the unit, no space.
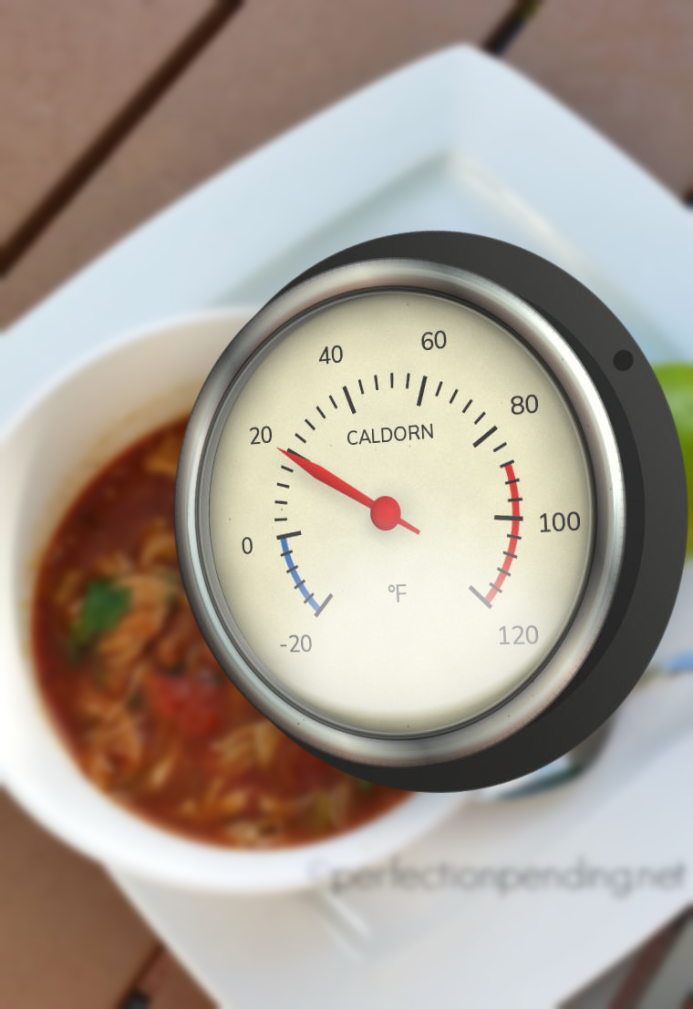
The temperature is 20°F
